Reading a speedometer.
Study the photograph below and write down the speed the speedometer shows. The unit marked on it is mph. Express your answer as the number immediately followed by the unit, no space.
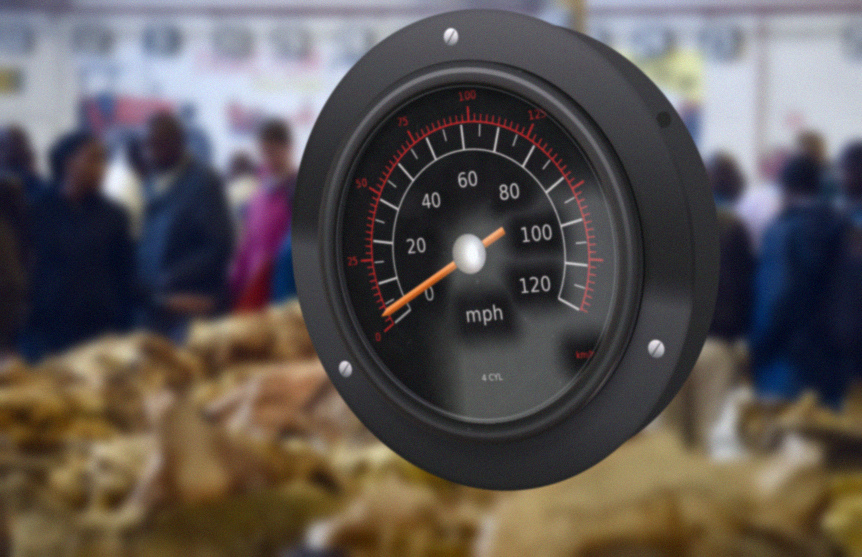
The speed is 2.5mph
